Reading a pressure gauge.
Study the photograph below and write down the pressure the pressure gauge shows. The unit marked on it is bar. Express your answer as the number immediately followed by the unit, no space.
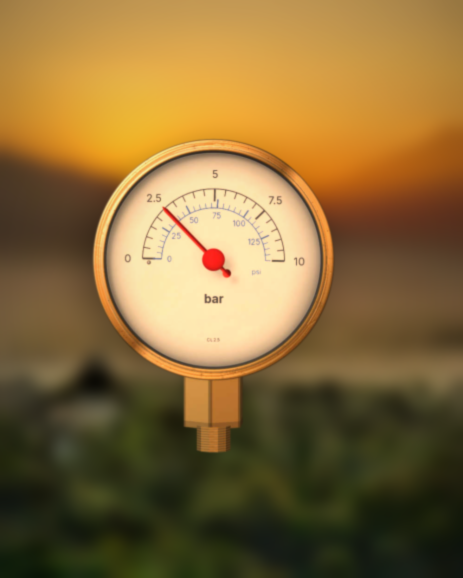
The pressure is 2.5bar
